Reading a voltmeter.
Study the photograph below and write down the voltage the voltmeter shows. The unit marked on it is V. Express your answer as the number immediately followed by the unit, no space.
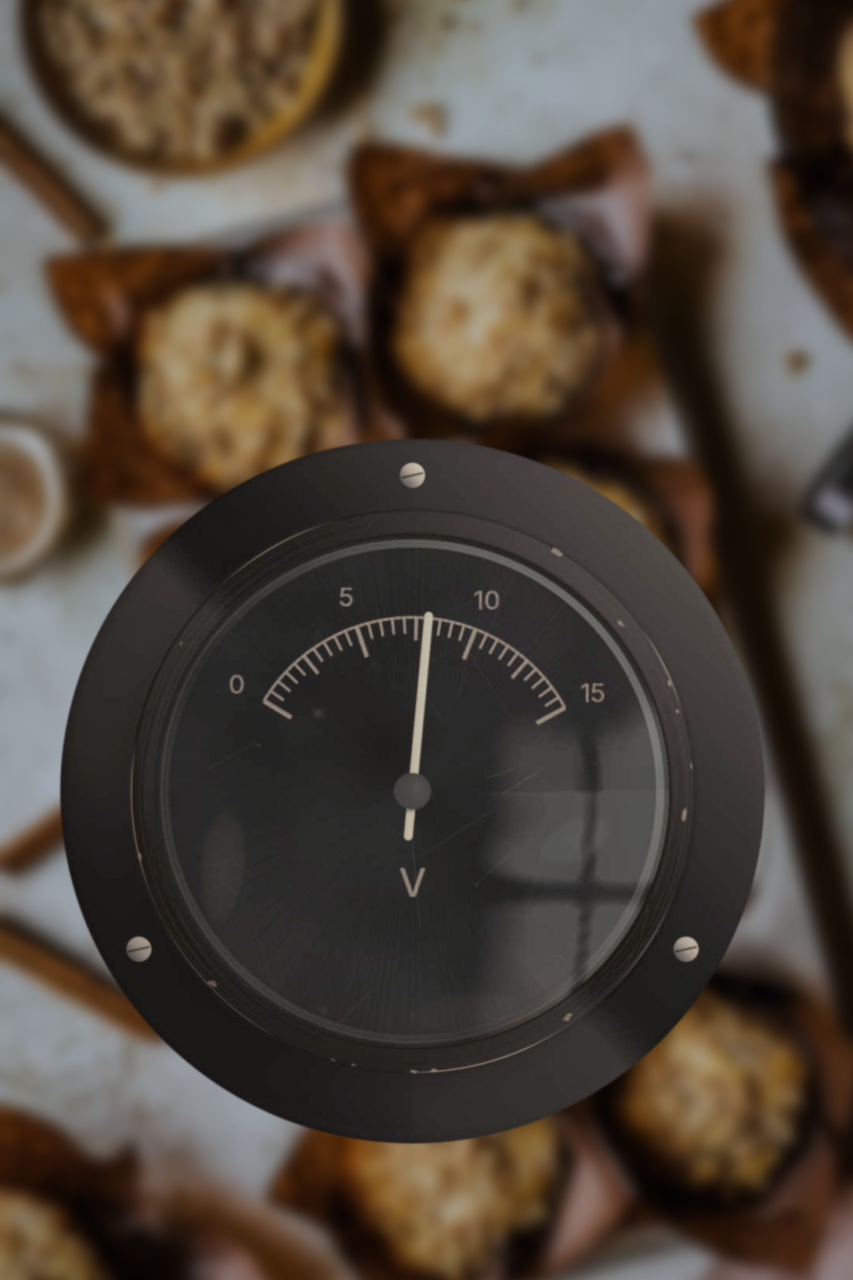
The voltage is 8V
